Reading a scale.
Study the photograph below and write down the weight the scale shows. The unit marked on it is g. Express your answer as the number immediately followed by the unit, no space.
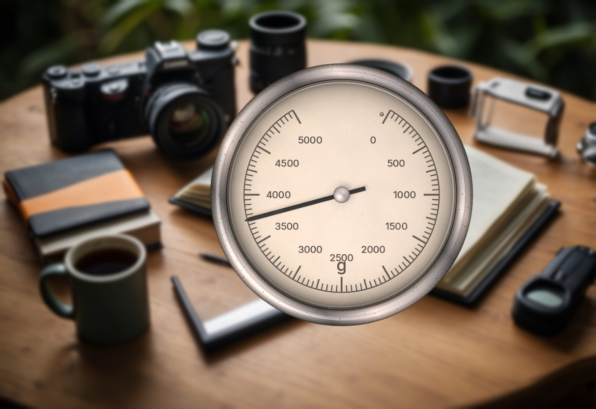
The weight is 3750g
